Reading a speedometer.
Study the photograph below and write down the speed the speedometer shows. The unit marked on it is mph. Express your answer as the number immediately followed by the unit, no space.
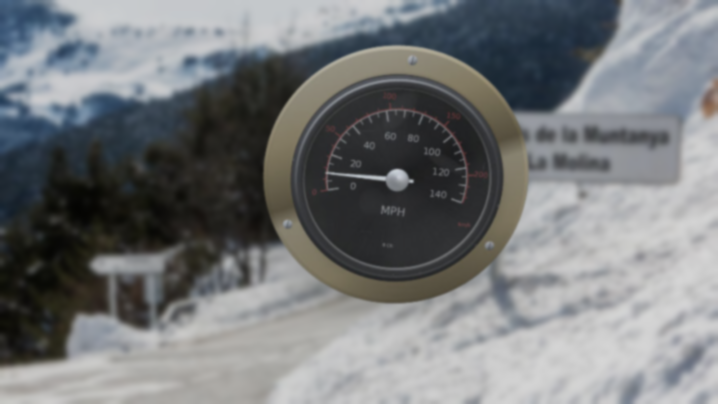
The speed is 10mph
